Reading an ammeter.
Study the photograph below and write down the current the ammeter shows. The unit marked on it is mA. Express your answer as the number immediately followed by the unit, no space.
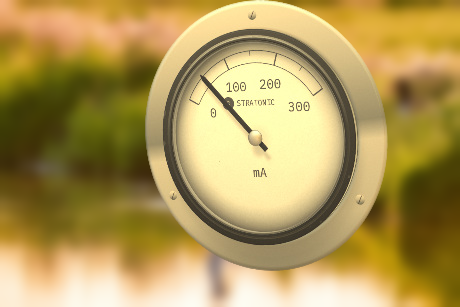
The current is 50mA
